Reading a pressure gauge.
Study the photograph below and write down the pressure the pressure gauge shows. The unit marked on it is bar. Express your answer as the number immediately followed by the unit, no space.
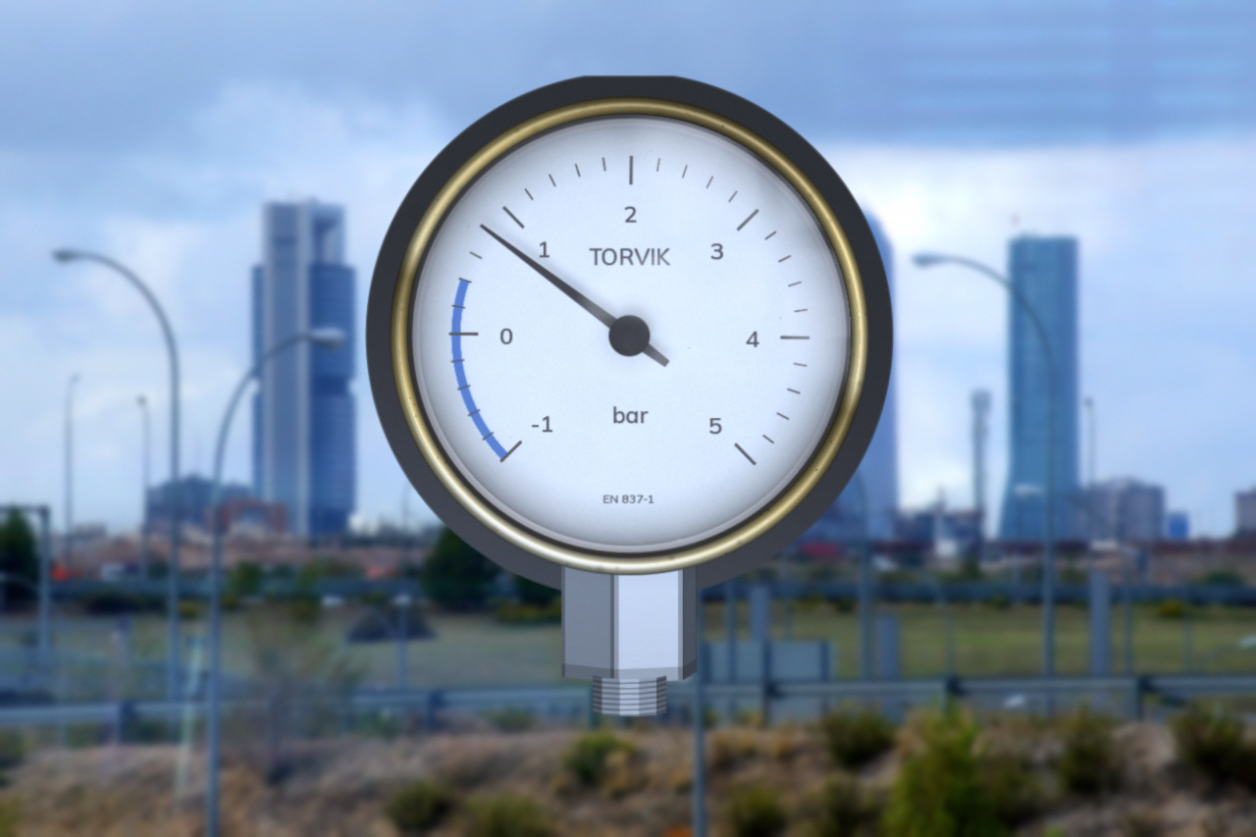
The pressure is 0.8bar
